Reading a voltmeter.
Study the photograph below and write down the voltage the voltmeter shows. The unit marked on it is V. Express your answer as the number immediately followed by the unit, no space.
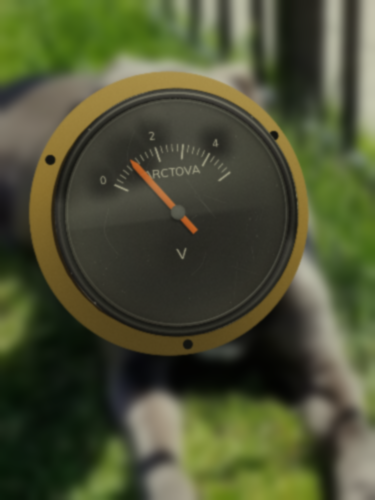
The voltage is 1V
